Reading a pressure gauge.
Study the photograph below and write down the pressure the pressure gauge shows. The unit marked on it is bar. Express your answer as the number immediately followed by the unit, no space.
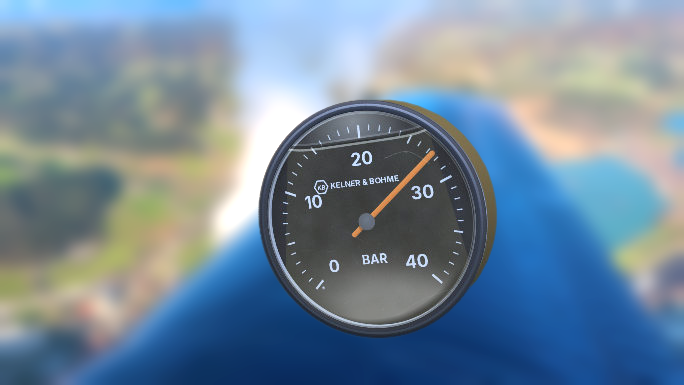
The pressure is 27.5bar
